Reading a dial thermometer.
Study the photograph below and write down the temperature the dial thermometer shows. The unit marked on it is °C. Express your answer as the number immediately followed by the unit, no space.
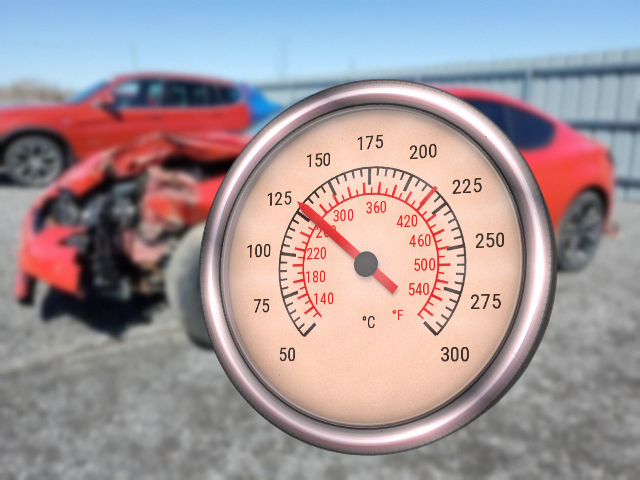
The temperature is 130°C
